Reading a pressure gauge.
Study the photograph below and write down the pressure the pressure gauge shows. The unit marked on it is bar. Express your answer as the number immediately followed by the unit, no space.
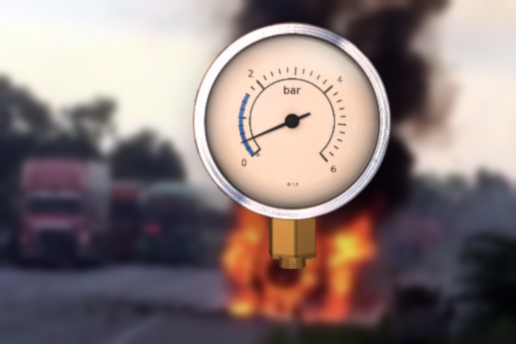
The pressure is 0.4bar
